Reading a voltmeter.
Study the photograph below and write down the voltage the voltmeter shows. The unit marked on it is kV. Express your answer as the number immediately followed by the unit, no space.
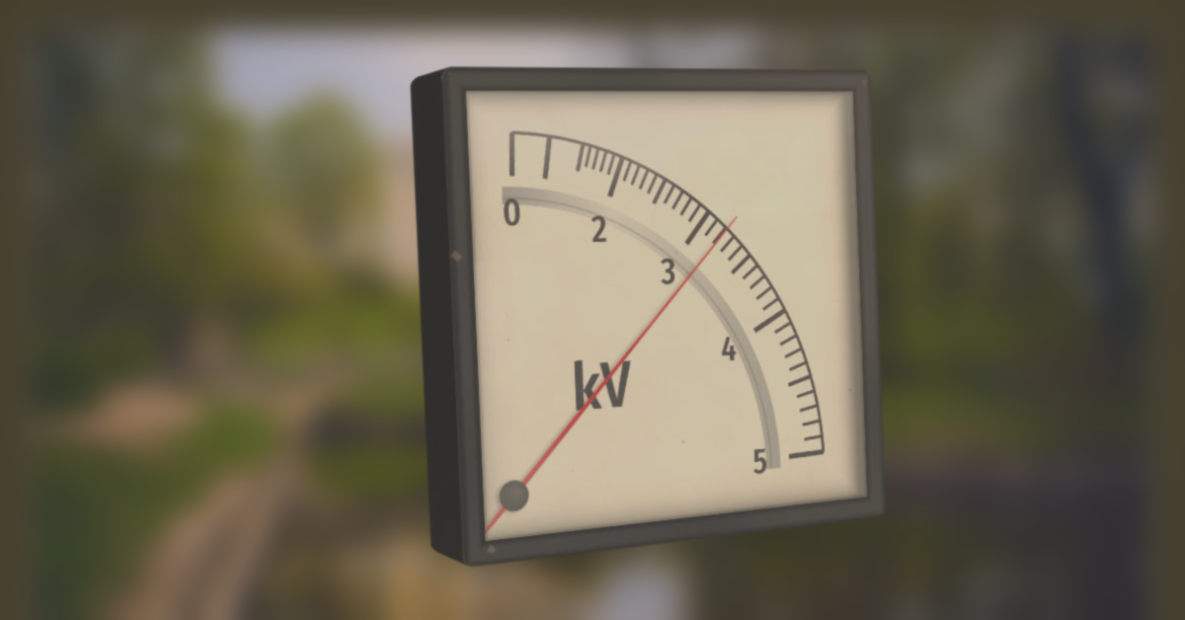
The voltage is 3.2kV
